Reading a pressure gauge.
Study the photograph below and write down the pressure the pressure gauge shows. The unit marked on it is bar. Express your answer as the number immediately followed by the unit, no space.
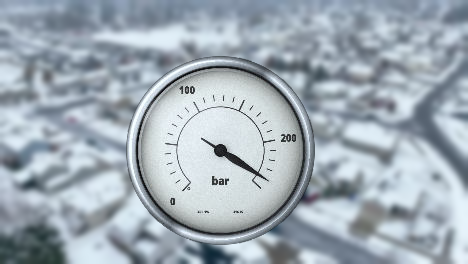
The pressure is 240bar
